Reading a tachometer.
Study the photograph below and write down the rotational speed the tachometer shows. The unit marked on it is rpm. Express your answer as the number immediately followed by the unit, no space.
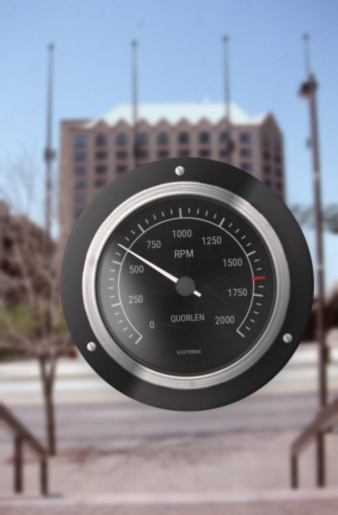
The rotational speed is 600rpm
